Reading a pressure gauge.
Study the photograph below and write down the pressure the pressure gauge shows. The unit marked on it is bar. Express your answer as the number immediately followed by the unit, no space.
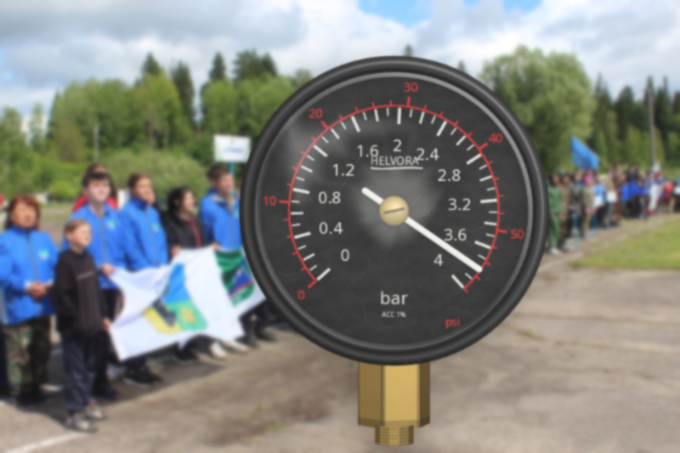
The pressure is 3.8bar
